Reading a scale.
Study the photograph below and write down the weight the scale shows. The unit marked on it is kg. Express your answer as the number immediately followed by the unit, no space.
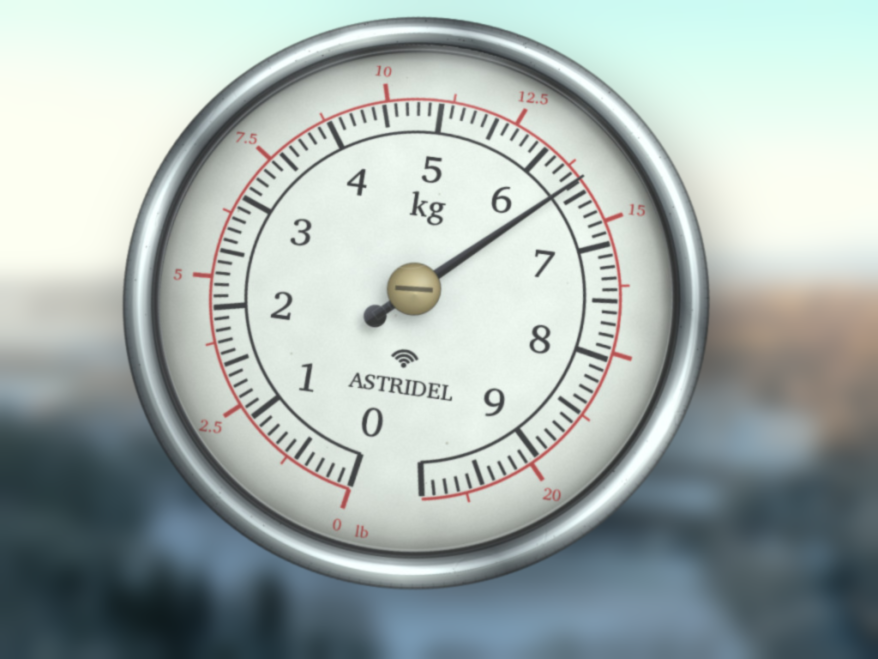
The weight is 6.4kg
